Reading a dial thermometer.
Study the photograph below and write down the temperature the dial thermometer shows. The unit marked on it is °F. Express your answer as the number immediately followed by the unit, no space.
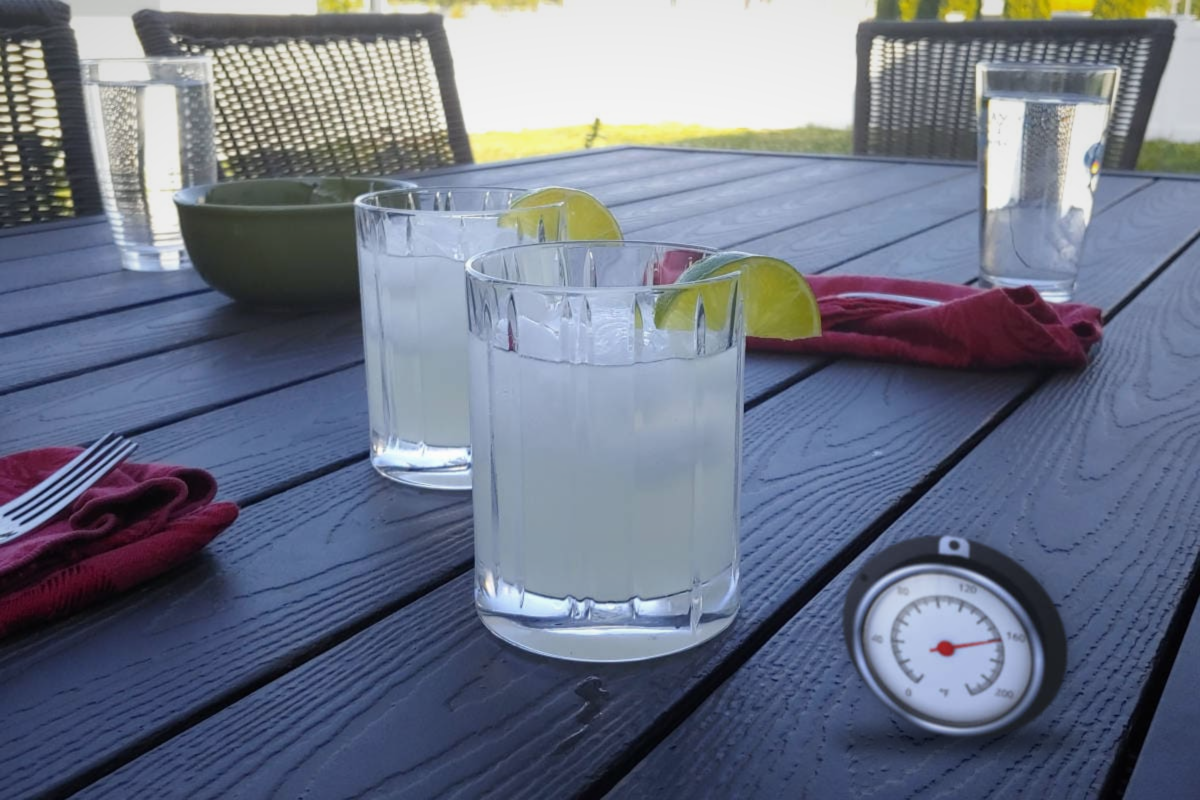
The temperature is 160°F
